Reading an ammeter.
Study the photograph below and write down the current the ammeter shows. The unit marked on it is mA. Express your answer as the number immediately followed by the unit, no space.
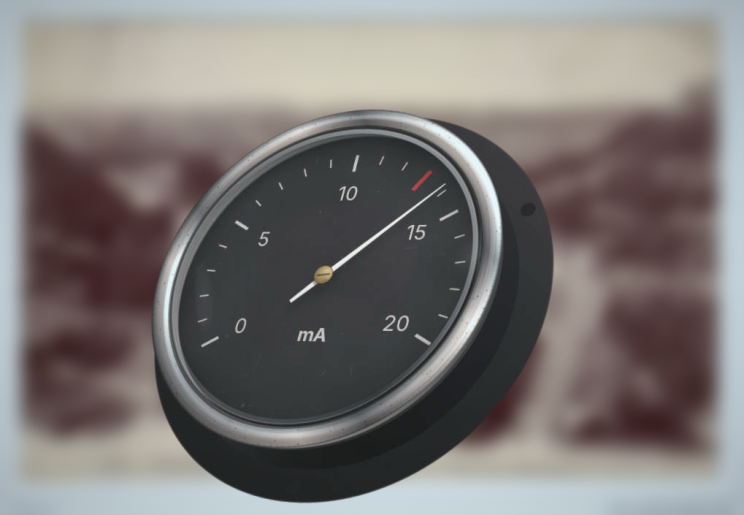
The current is 14mA
